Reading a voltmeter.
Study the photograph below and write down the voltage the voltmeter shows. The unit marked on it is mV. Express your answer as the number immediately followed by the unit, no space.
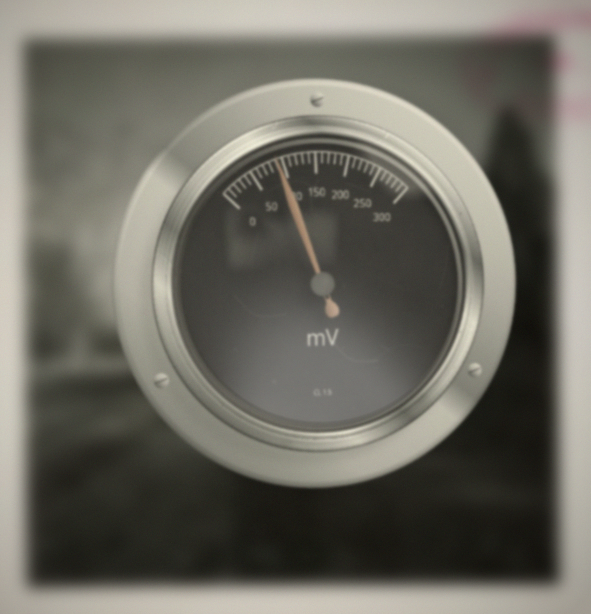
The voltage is 90mV
